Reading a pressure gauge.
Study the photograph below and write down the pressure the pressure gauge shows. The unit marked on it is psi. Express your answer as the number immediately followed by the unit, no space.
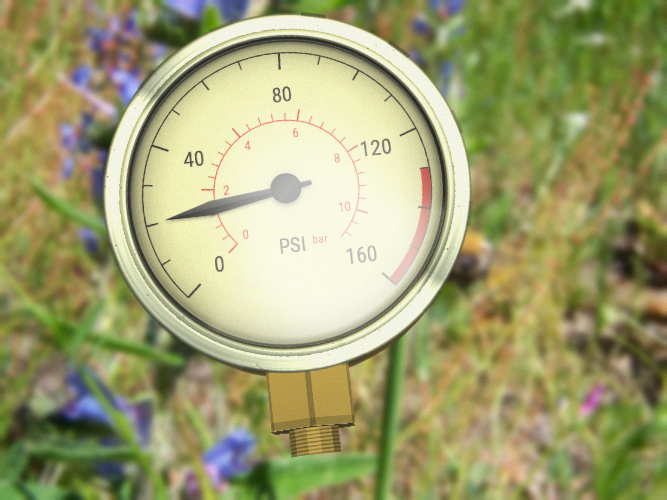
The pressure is 20psi
